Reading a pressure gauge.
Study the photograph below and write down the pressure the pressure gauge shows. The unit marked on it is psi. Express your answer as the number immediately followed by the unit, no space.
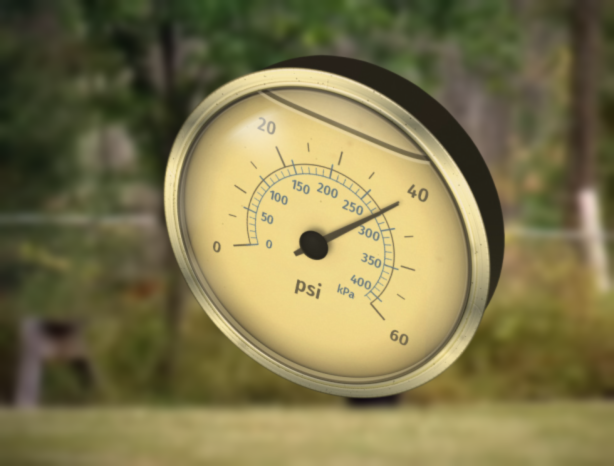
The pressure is 40psi
